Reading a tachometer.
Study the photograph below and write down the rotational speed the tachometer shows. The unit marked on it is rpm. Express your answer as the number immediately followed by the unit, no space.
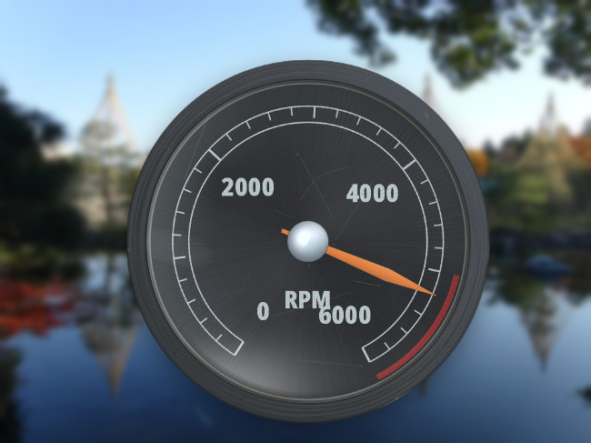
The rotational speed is 5200rpm
